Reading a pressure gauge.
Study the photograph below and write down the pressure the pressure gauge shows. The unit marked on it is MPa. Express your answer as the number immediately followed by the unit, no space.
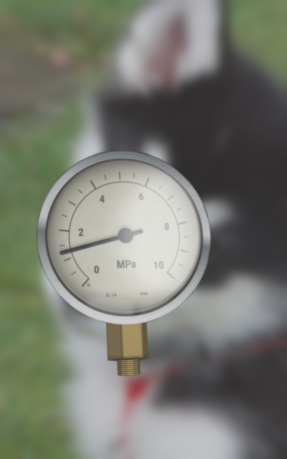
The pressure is 1.25MPa
